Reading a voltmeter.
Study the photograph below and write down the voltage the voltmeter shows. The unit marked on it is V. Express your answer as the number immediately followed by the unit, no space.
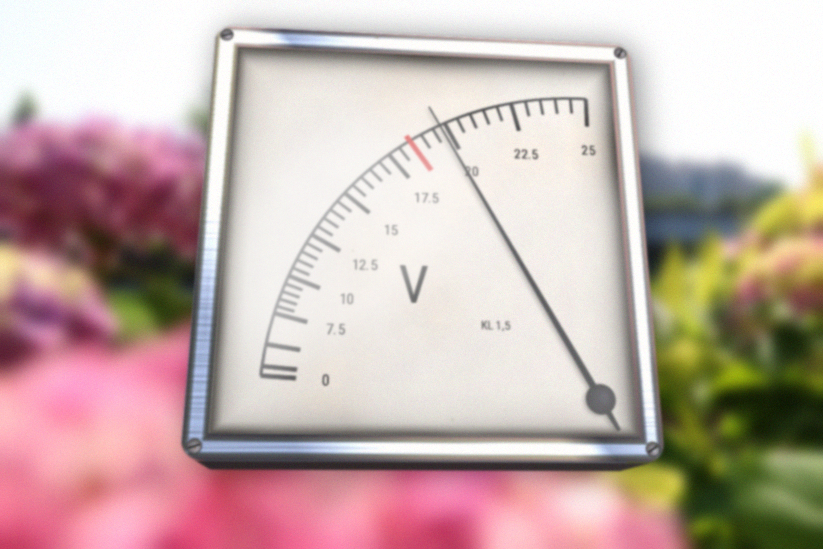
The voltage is 19.75V
